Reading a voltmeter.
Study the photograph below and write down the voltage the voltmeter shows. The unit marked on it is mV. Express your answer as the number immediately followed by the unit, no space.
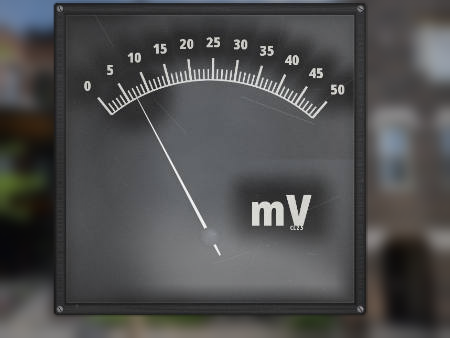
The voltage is 7mV
